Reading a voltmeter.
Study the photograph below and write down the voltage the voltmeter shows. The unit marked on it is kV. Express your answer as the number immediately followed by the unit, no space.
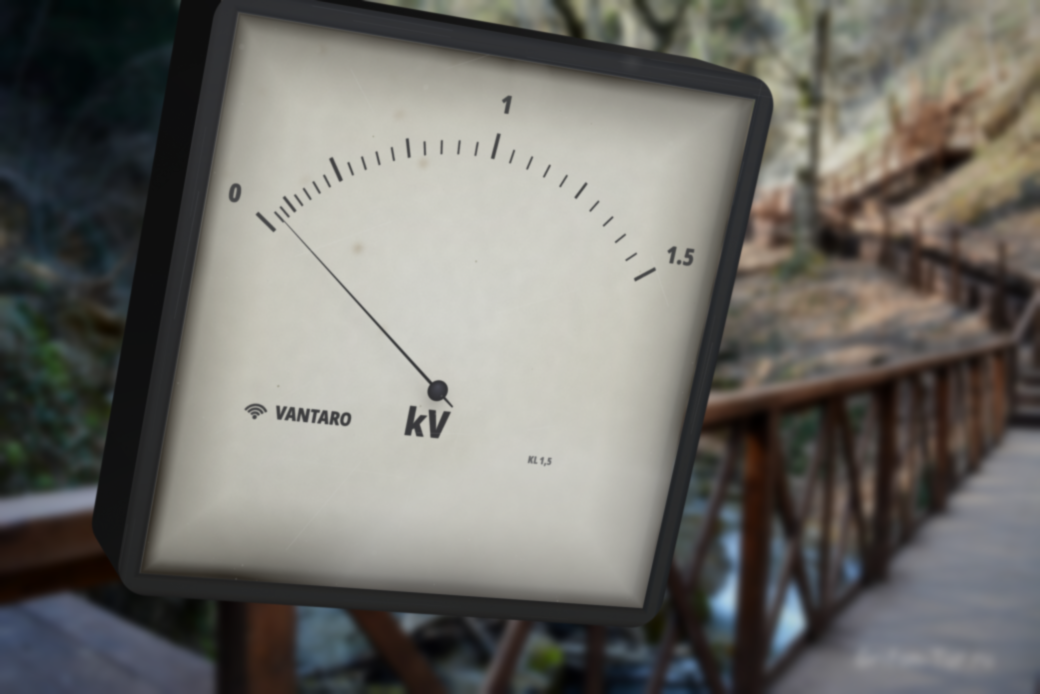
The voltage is 0.15kV
